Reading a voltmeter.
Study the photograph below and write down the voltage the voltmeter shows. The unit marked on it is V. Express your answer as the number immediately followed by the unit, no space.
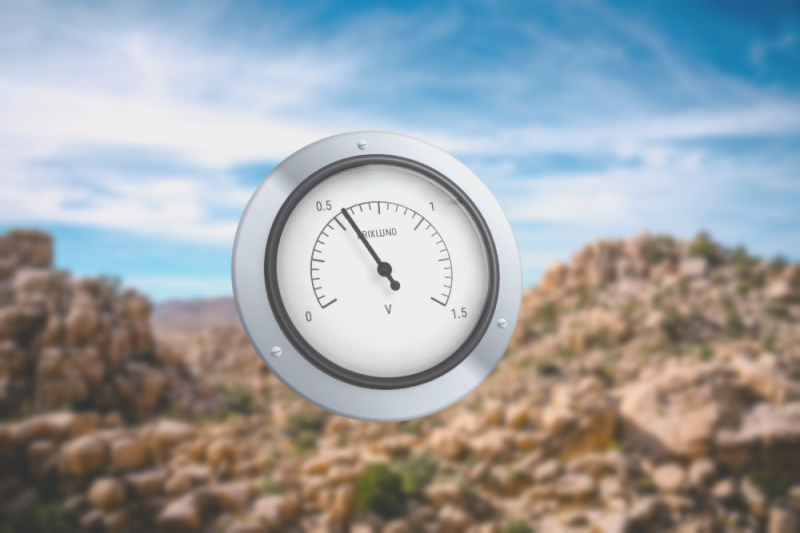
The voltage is 0.55V
